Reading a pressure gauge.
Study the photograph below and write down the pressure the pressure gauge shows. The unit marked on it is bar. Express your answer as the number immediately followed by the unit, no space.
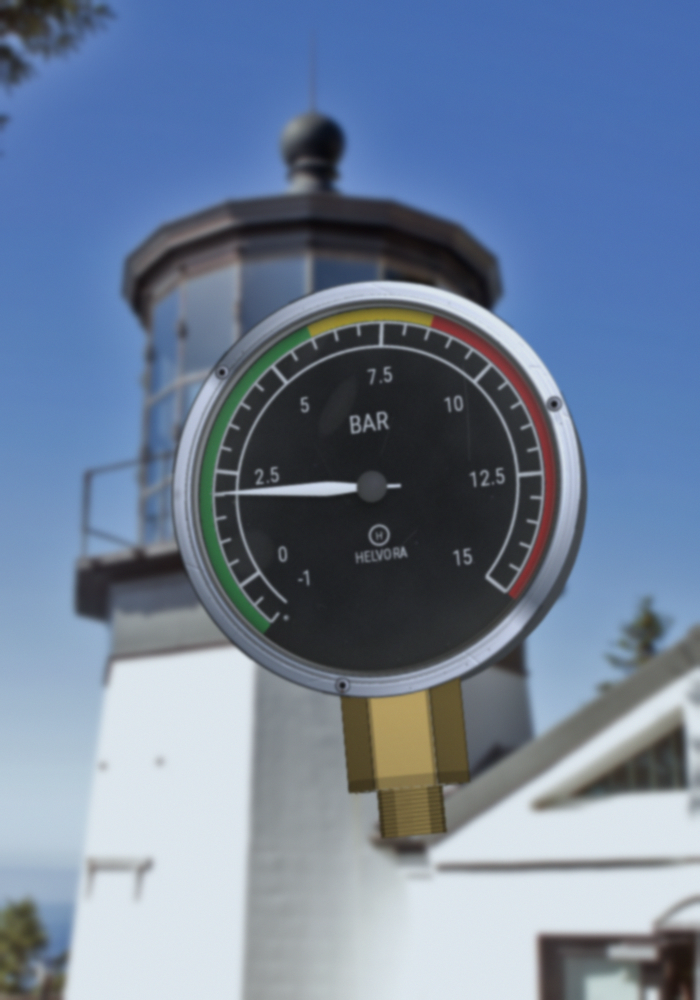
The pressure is 2bar
